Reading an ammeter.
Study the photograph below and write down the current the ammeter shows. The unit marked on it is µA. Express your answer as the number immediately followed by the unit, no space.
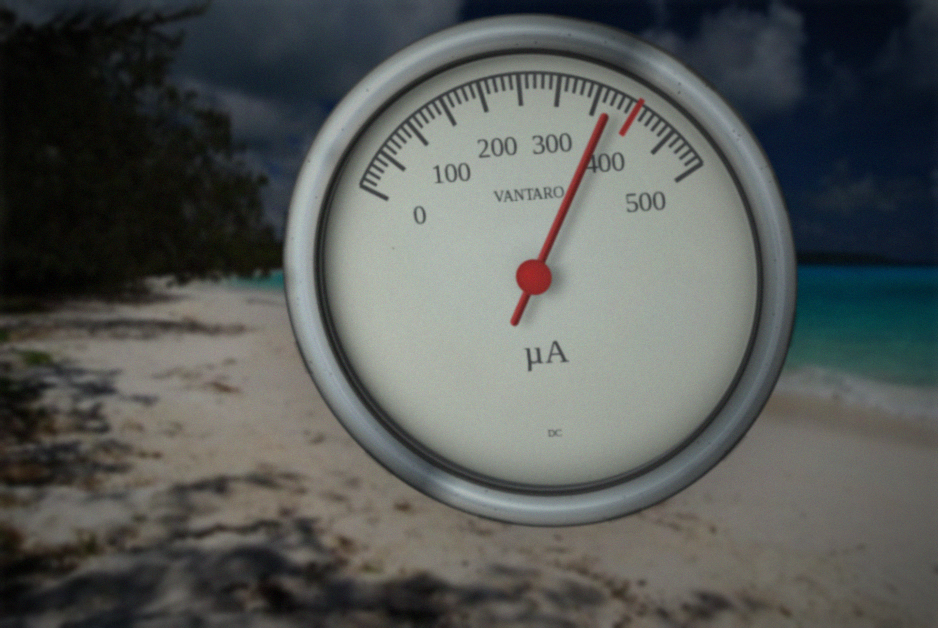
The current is 370µA
